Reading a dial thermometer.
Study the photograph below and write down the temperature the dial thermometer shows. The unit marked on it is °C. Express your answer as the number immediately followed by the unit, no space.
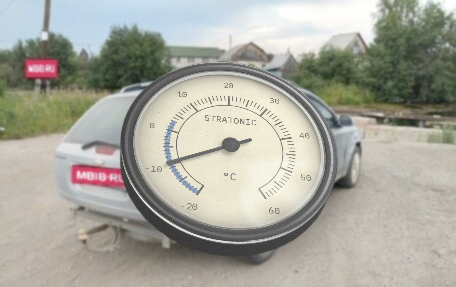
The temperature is -10°C
